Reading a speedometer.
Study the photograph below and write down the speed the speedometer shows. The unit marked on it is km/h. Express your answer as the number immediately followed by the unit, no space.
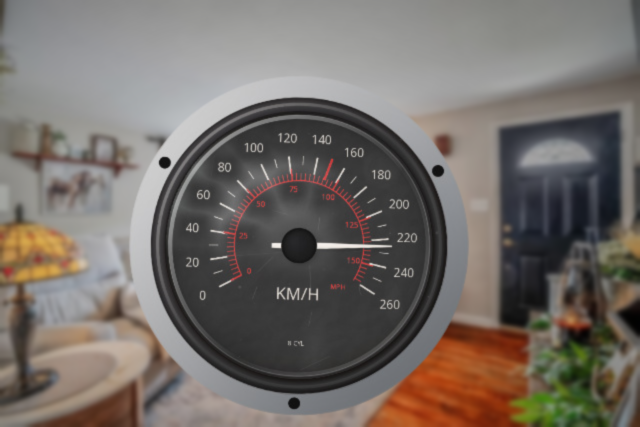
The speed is 225km/h
